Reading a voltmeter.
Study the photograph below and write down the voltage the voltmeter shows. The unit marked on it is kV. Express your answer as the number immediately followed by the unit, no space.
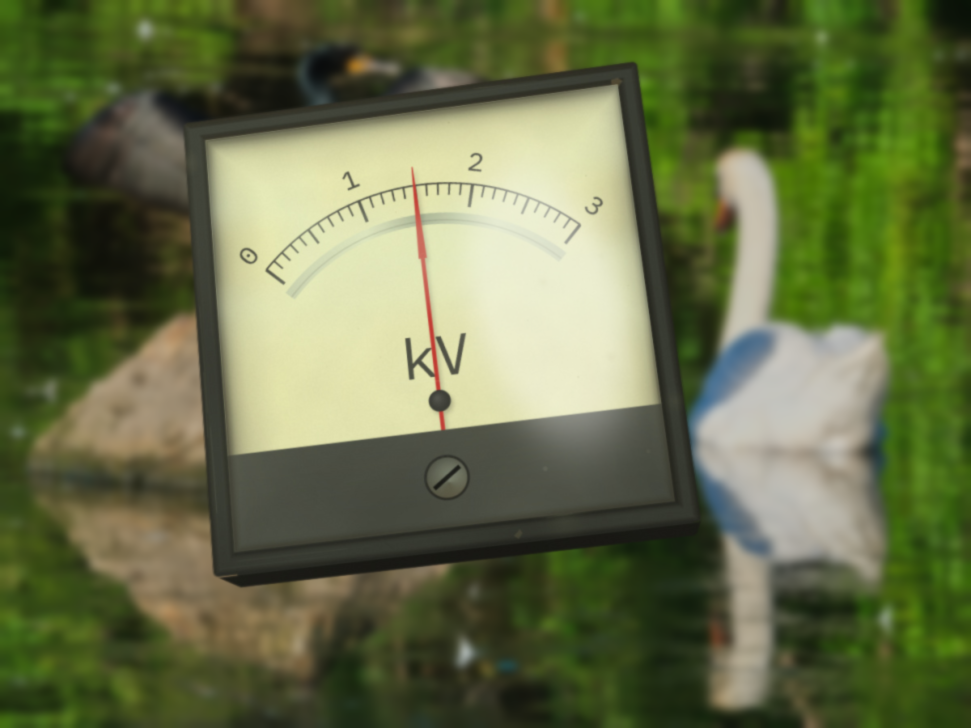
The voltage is 1.5kV
